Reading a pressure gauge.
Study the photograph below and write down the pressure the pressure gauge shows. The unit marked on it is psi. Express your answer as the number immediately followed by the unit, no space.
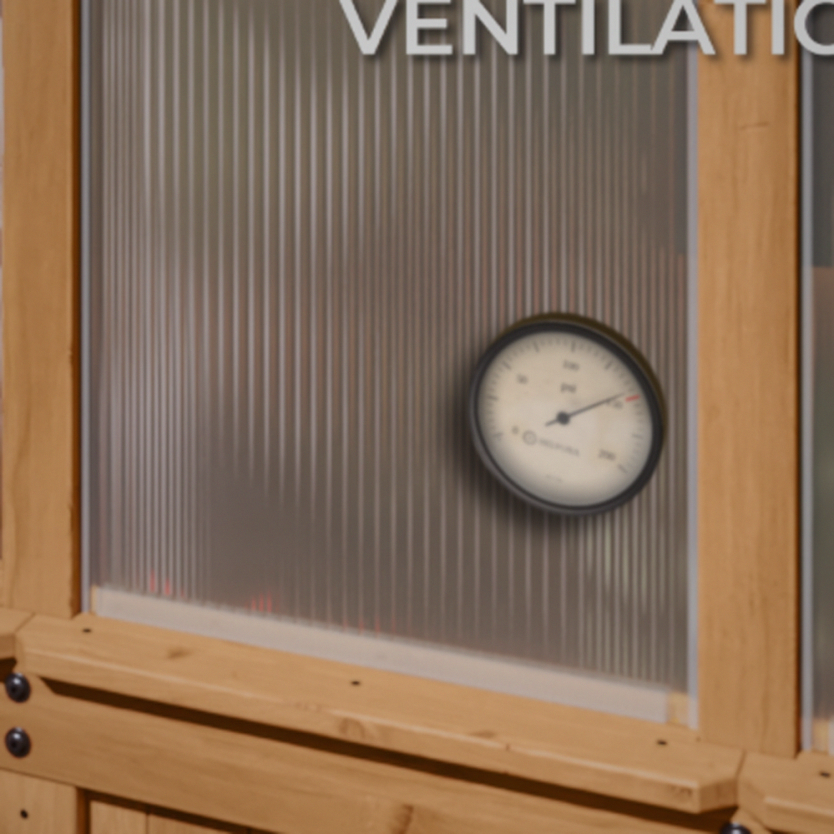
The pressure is 145psi
